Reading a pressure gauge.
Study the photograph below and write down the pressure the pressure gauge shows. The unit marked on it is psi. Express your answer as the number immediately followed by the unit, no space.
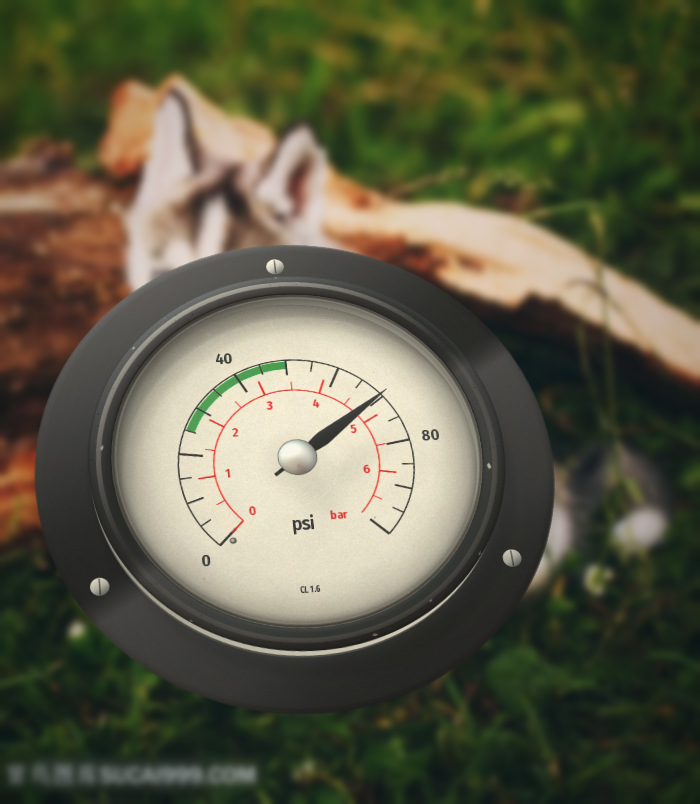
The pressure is 70psi
